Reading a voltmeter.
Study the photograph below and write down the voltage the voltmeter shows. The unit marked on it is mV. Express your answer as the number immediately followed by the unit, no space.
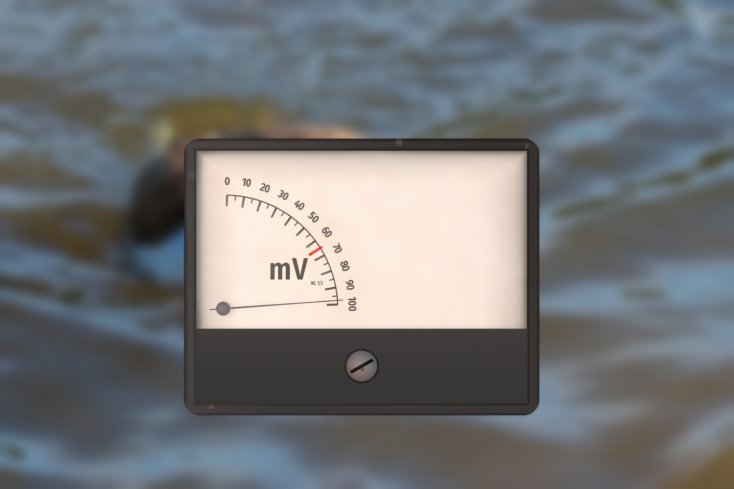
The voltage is 97.5mV
